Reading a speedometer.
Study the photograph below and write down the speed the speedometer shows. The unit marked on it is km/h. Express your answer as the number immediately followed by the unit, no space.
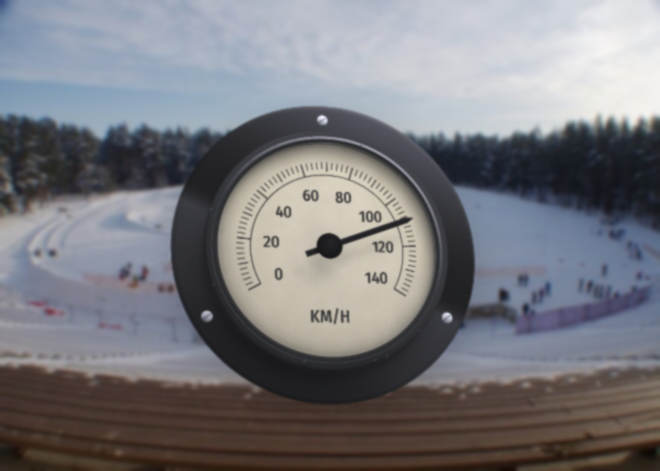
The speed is 110km/h
